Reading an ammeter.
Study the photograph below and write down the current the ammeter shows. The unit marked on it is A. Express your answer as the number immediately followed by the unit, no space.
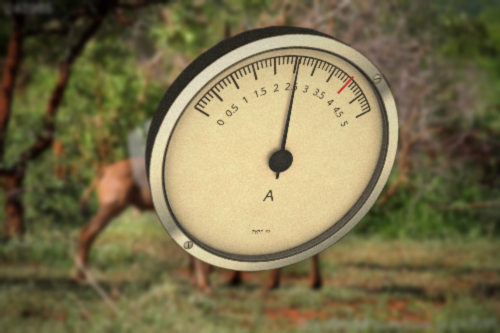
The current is 2.5A
